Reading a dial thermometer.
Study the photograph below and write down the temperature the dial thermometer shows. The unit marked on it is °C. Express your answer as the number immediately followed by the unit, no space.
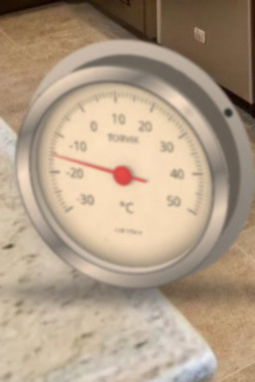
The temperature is -15°C
